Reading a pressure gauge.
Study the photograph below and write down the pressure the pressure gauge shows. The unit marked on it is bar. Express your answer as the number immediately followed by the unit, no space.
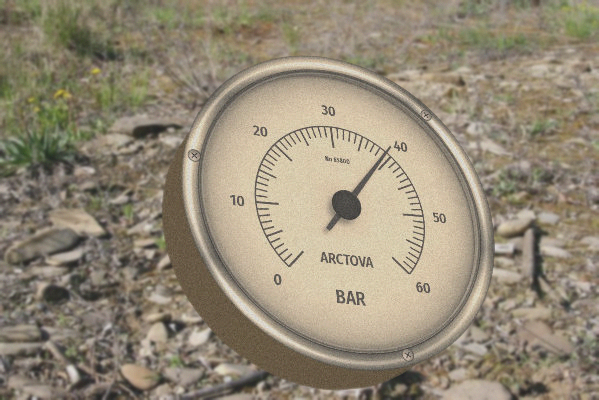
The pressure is 39bar
